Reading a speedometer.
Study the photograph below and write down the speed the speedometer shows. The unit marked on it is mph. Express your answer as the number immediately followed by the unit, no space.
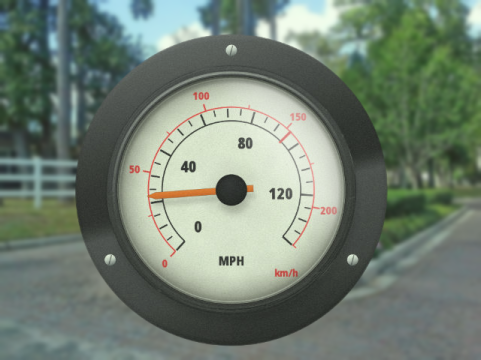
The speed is 22.5mph
